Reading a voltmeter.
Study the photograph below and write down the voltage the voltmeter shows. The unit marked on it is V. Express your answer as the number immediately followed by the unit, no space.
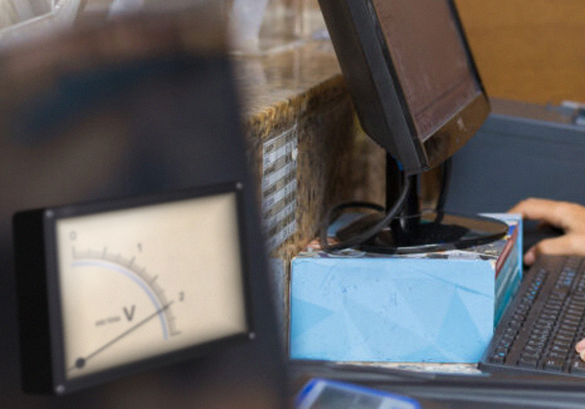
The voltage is 2V
